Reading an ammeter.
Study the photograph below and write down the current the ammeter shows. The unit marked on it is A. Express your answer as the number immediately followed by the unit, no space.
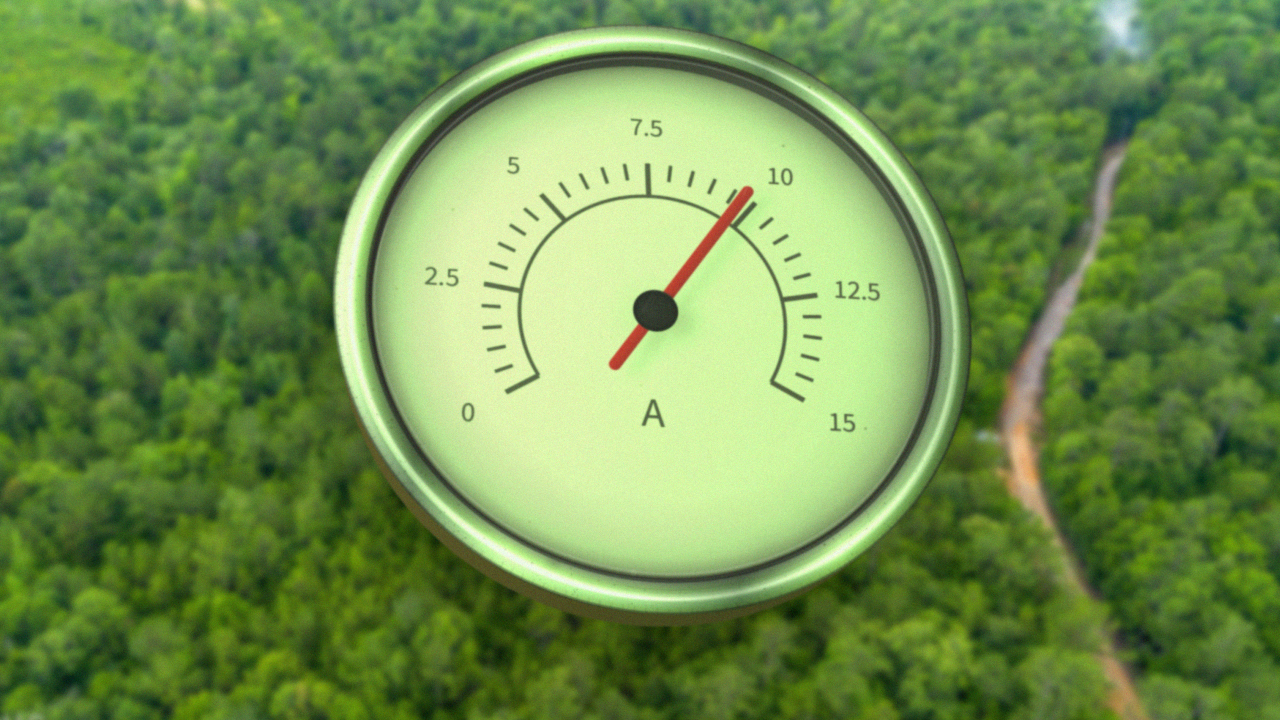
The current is 9.75A
